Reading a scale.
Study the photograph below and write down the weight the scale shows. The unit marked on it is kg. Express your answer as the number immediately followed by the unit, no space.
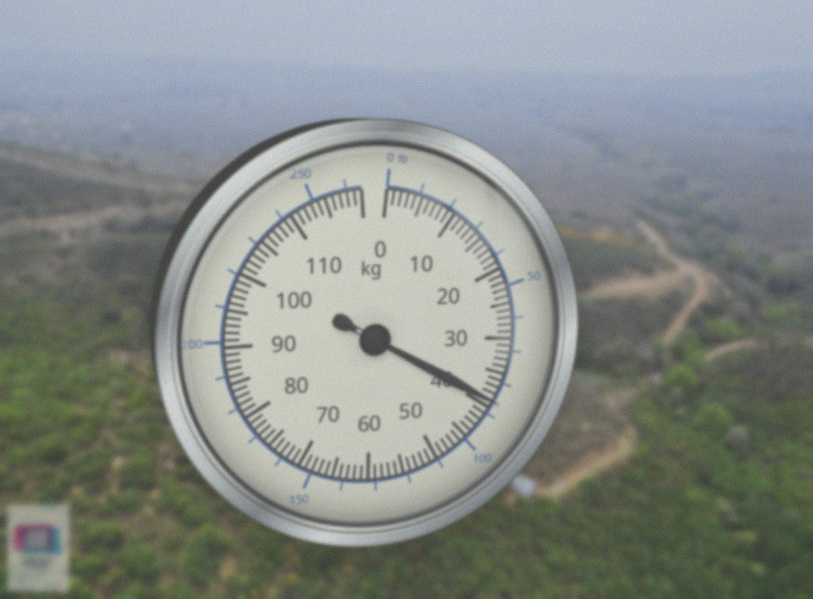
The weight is 39kg
